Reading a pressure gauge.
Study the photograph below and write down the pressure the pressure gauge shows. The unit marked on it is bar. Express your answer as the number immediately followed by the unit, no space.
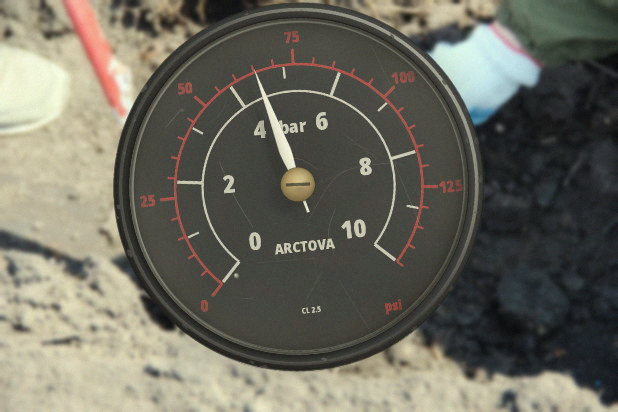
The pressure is 4.5bar
